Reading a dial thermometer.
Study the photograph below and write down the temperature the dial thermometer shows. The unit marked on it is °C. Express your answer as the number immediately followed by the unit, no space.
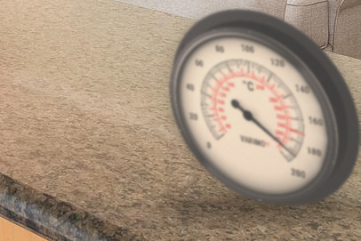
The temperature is 190°C
